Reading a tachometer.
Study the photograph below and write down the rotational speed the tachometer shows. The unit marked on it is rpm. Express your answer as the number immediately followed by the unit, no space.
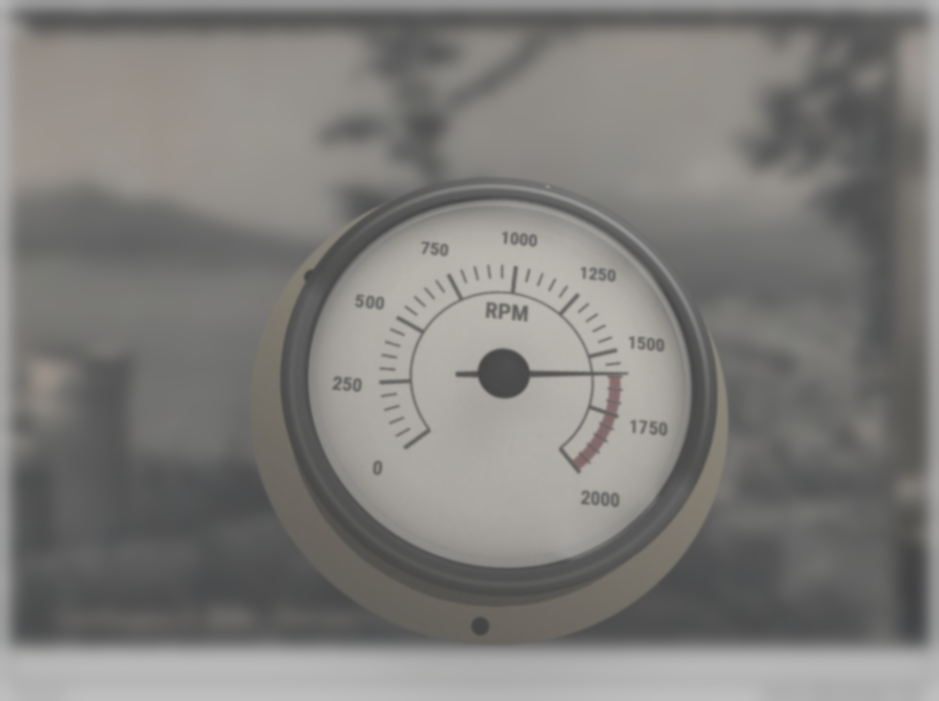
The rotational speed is 1600rpm
